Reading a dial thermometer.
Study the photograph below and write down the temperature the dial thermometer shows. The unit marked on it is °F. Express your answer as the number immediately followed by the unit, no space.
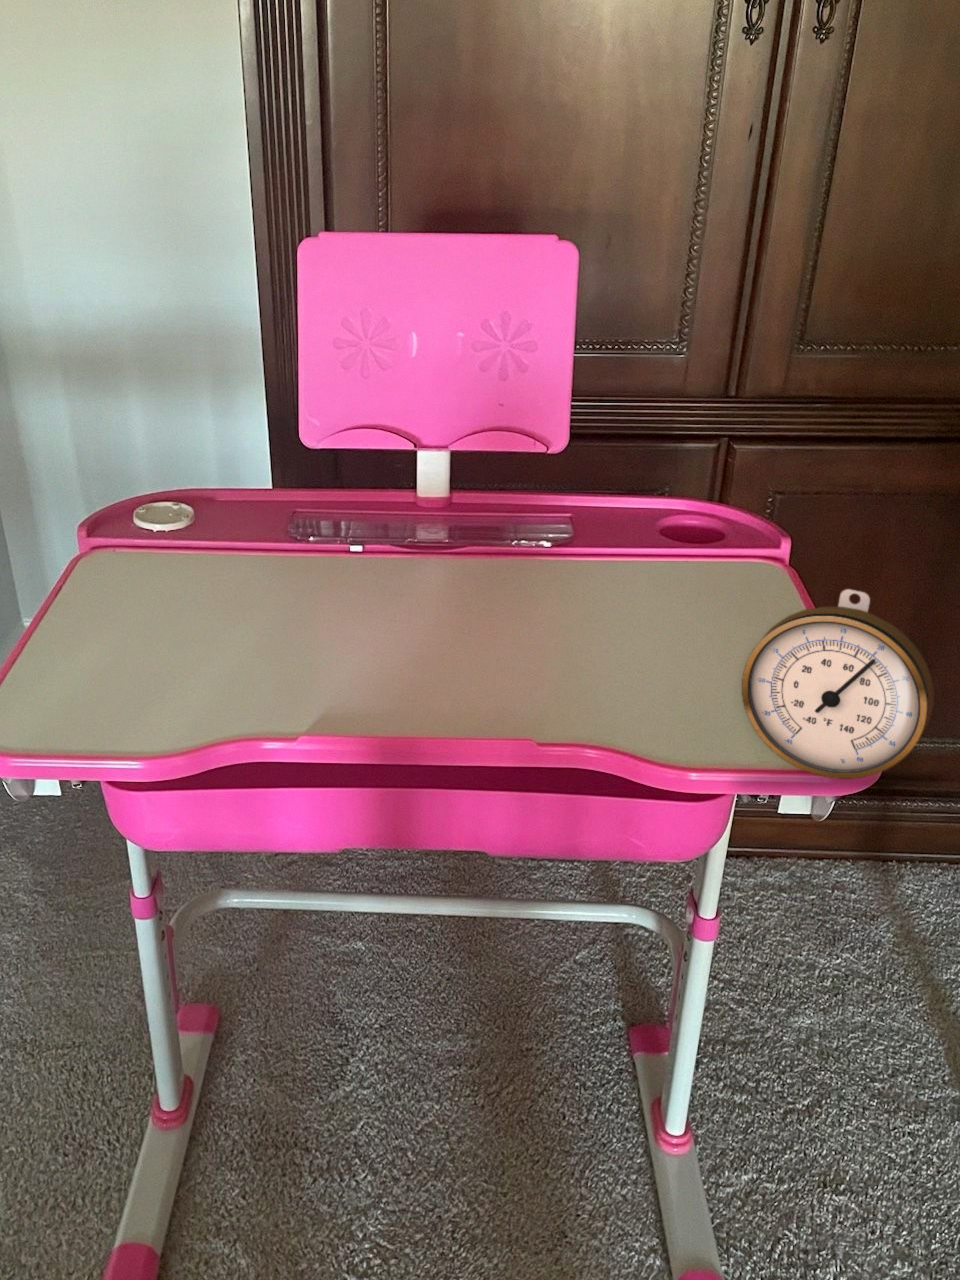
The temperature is 70°F
